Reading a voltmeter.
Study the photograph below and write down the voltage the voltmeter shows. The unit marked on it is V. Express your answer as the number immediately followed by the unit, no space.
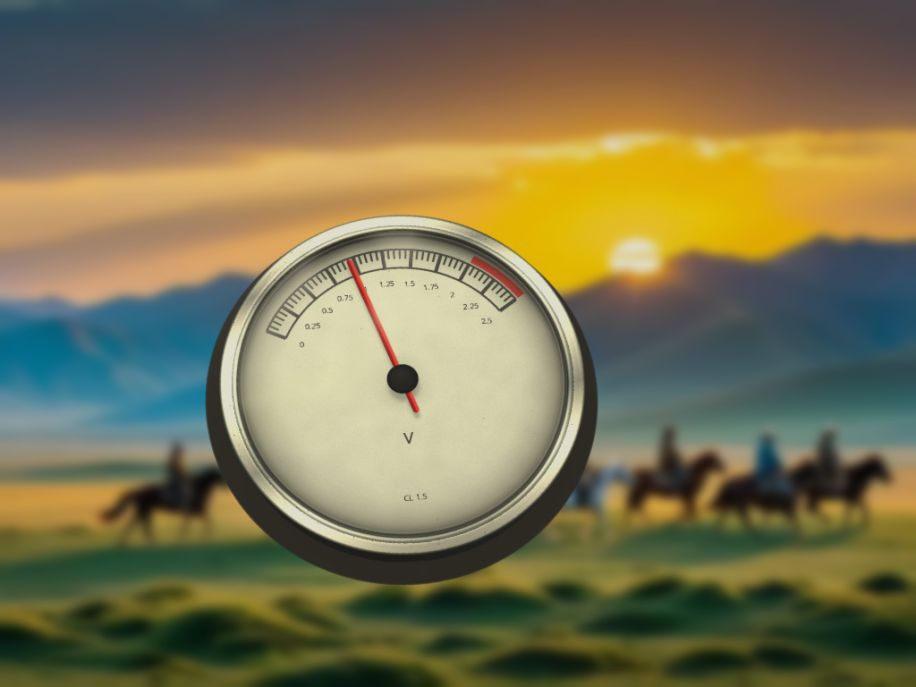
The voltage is 0.95V
